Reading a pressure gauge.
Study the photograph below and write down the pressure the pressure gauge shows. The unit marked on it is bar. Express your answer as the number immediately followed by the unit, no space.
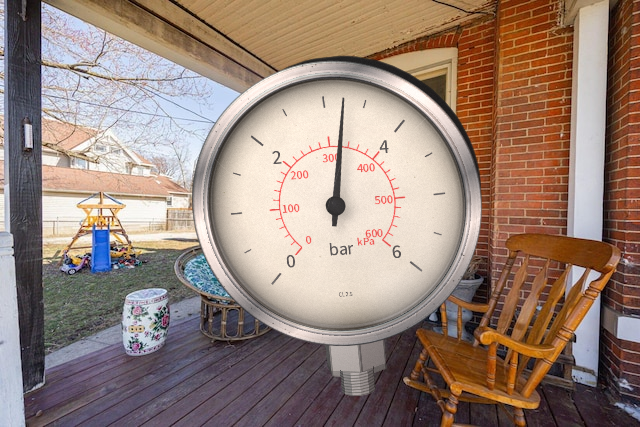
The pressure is 3.25bar
